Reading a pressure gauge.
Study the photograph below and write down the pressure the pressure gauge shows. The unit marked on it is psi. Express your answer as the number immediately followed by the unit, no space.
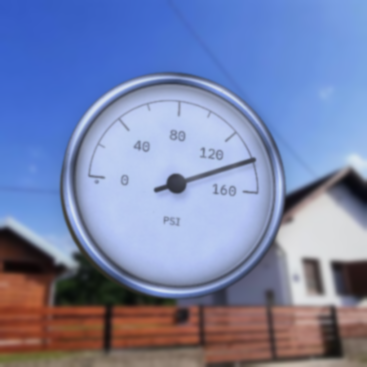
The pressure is 140psi
